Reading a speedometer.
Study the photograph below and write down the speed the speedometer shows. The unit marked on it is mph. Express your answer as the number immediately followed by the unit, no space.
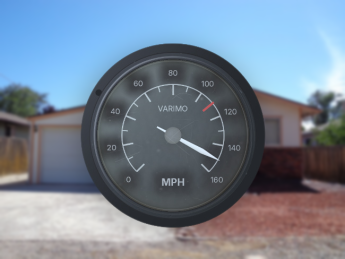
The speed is 150mph
